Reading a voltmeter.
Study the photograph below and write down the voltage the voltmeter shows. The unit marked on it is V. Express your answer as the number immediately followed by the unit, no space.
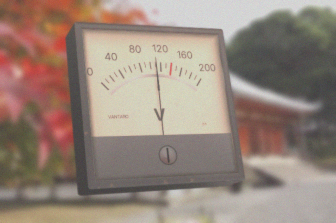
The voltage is 110V
